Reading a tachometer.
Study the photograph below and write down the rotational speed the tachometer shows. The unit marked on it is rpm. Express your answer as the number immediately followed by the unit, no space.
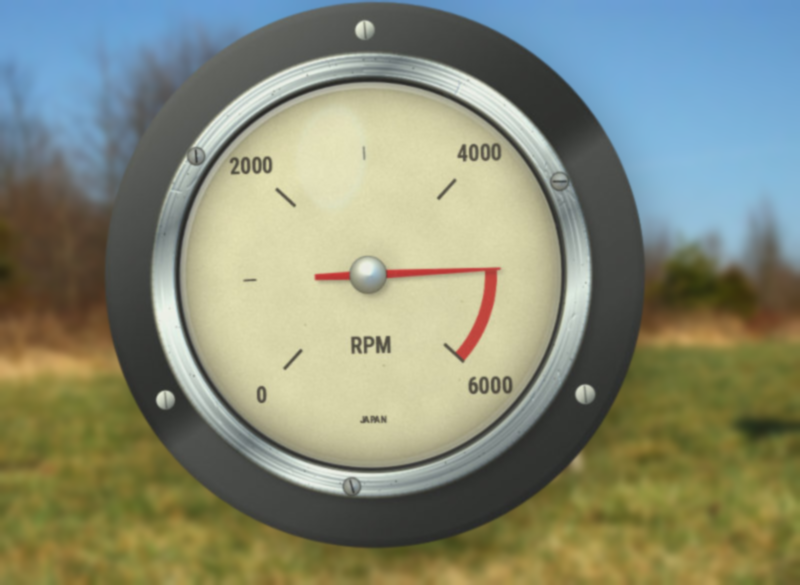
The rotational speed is 5000rpm
